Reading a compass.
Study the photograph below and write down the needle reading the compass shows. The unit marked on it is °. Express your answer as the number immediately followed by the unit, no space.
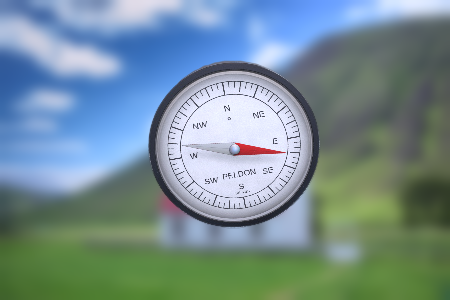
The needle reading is 105°
